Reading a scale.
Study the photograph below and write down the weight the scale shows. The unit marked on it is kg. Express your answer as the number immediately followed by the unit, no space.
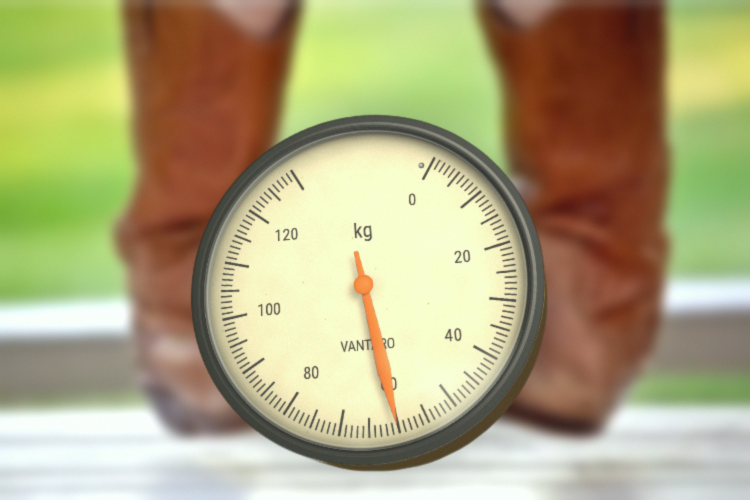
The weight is 60kg
